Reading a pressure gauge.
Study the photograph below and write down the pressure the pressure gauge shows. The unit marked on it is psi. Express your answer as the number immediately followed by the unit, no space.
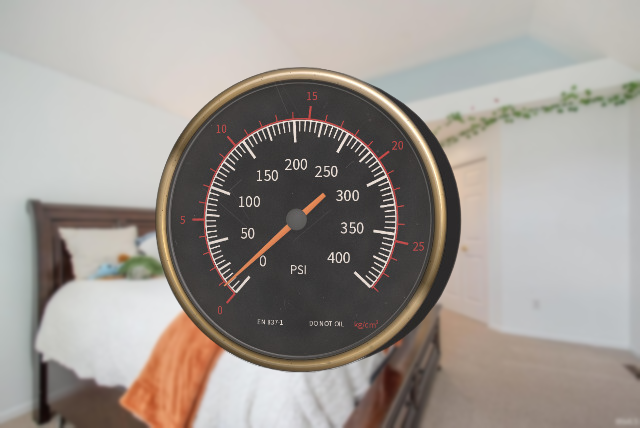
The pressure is 10psi
